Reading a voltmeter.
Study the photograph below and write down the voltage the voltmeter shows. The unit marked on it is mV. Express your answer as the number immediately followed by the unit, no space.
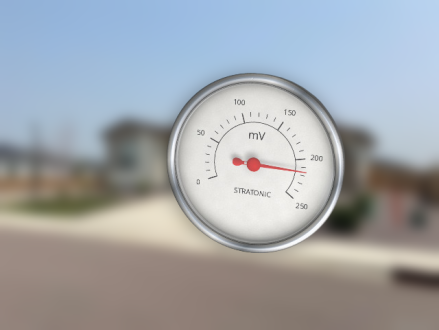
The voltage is 215mV
